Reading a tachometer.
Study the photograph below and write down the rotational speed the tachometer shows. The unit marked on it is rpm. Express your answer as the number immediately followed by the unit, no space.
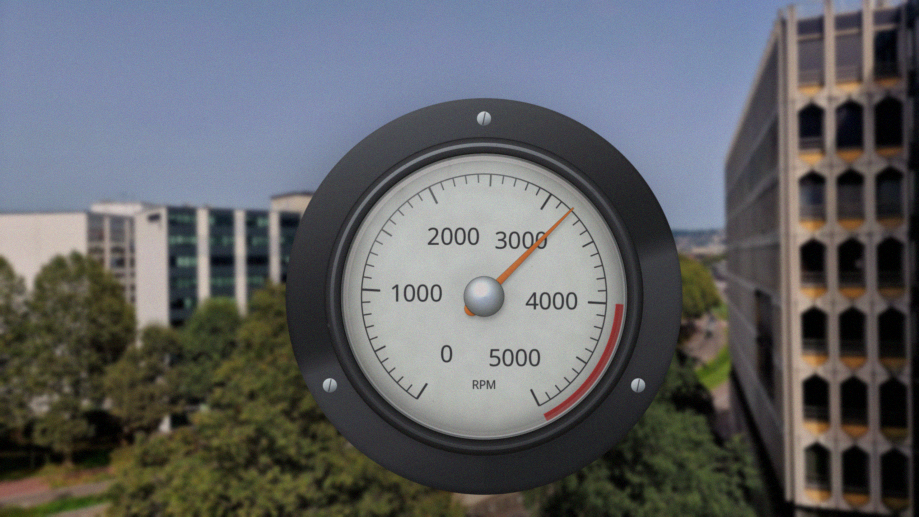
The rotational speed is 3200rpm
